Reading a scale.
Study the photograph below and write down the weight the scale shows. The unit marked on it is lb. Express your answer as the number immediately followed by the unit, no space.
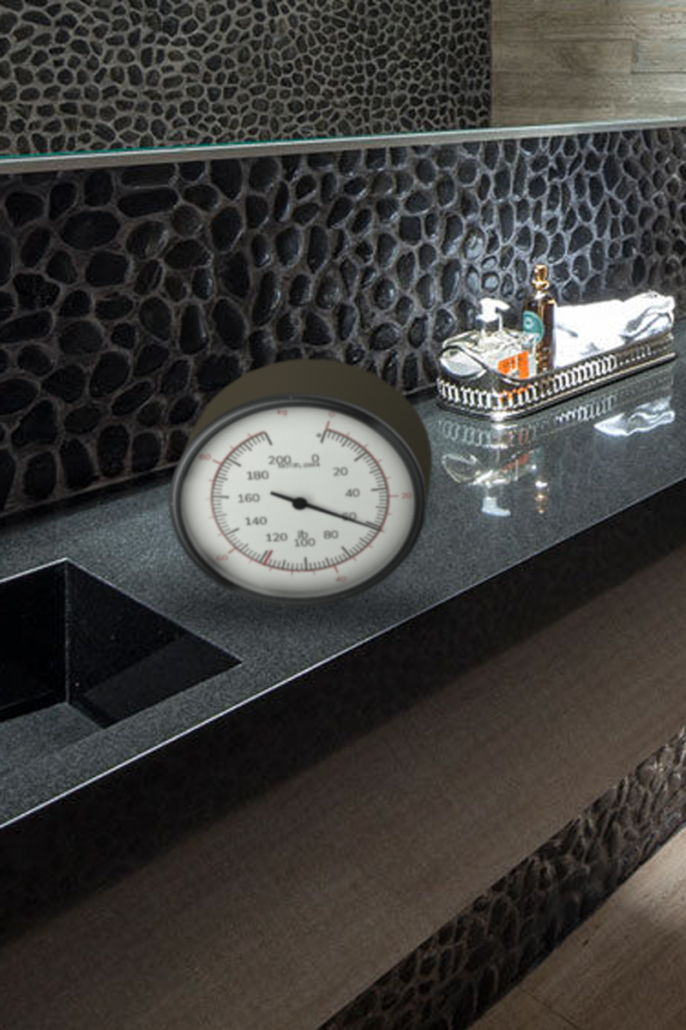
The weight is 60lb
